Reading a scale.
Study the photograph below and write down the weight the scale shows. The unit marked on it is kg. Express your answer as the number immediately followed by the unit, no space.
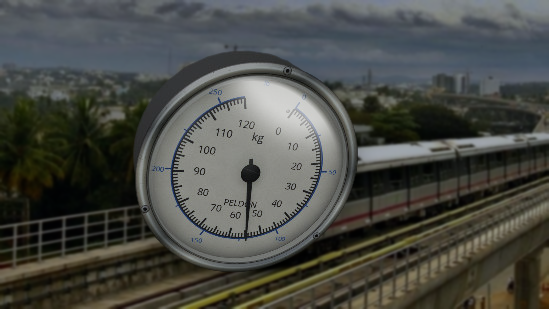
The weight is 55kg
